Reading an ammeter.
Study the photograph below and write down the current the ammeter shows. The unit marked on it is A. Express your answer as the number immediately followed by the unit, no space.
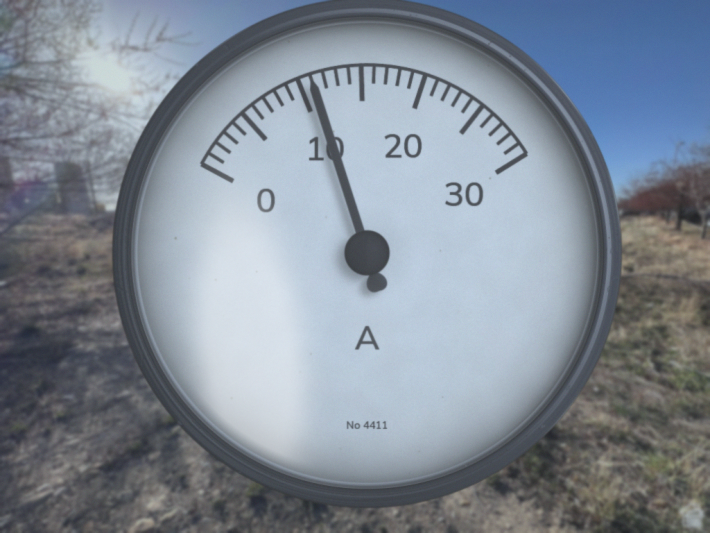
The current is 11A
